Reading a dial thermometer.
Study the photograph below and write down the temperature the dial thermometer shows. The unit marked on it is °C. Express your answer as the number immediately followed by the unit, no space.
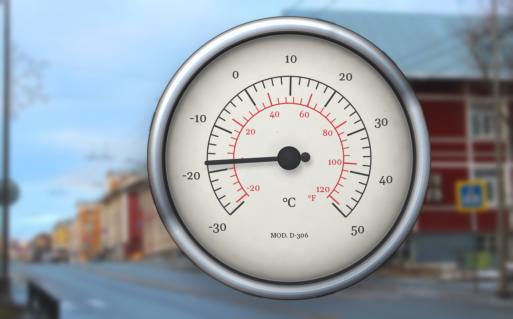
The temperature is -18°C
